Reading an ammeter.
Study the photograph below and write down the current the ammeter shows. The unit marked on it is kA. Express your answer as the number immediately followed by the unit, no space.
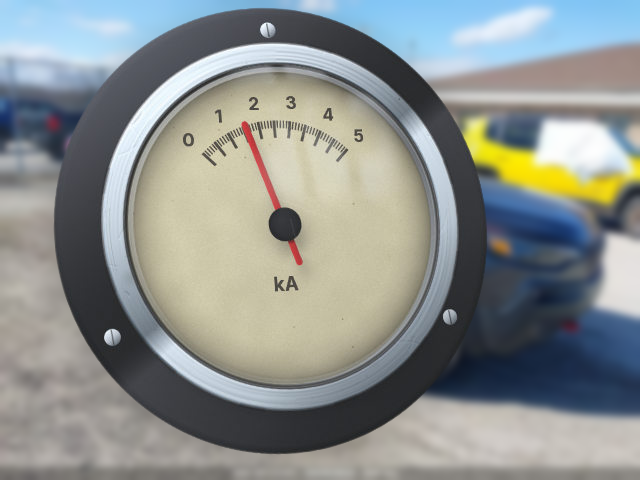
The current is 1.5kA
